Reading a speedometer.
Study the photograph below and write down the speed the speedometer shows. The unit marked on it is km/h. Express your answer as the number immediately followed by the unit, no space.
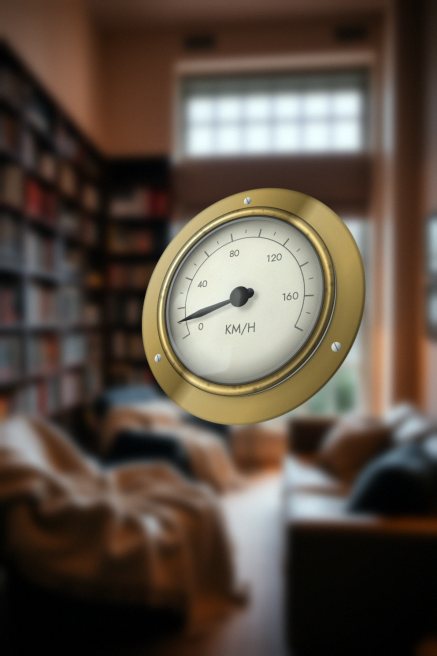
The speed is 10km/h
